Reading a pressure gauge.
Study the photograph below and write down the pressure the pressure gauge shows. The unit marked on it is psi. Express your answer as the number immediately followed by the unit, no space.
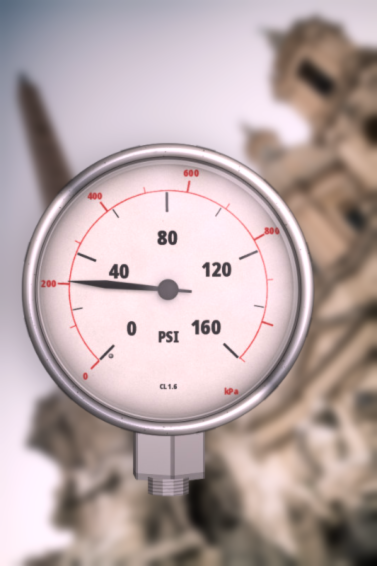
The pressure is 30psi
